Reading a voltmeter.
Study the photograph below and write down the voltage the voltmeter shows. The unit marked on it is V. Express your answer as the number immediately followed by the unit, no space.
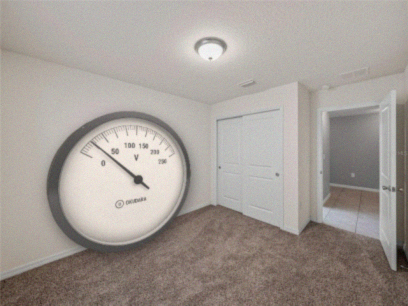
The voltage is 25V
